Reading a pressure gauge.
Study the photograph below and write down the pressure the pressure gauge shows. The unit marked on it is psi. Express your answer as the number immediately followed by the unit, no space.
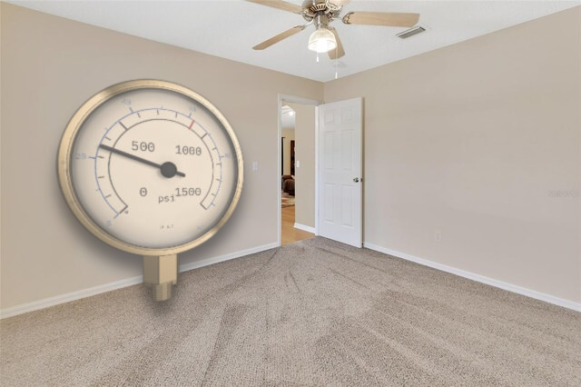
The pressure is 350psi
